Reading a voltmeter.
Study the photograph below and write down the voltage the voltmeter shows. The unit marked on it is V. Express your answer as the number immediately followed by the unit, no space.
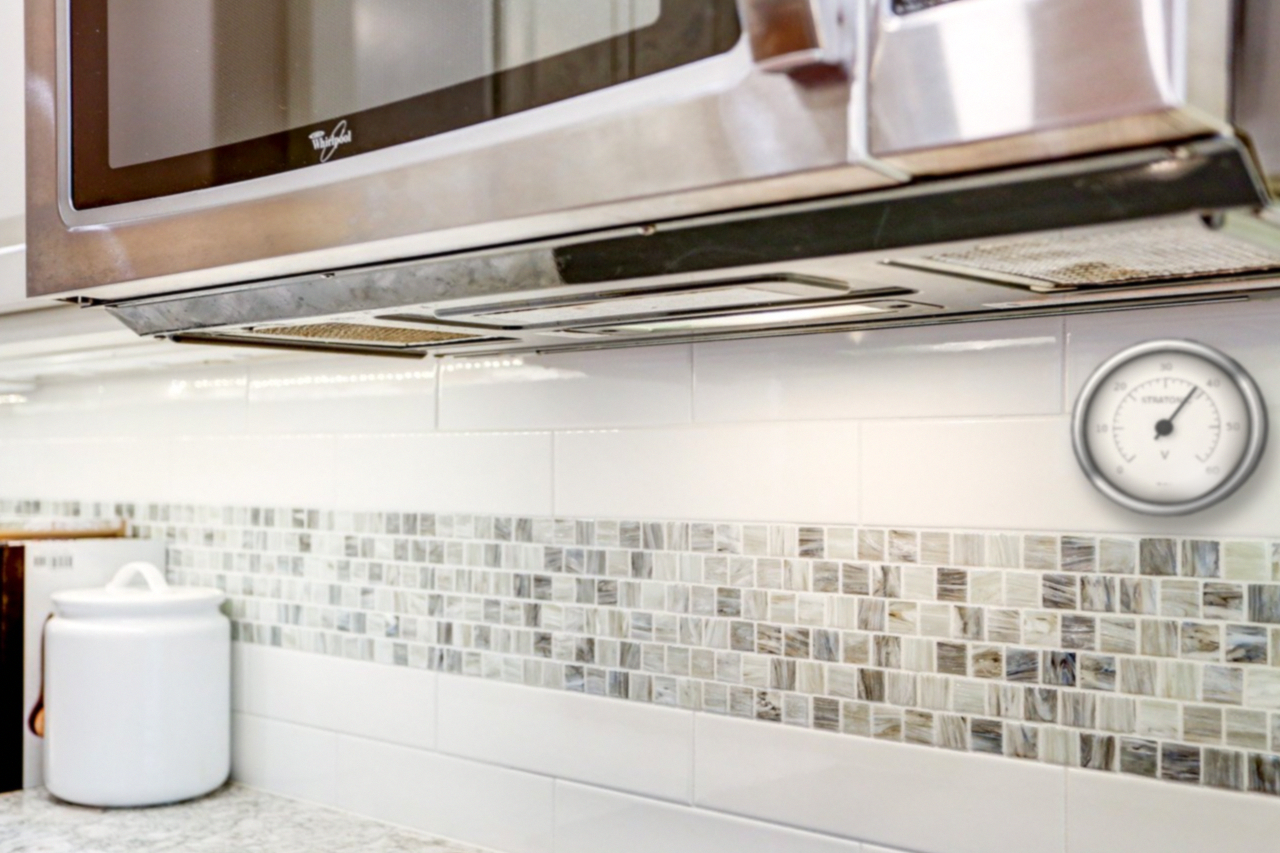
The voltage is 38V
